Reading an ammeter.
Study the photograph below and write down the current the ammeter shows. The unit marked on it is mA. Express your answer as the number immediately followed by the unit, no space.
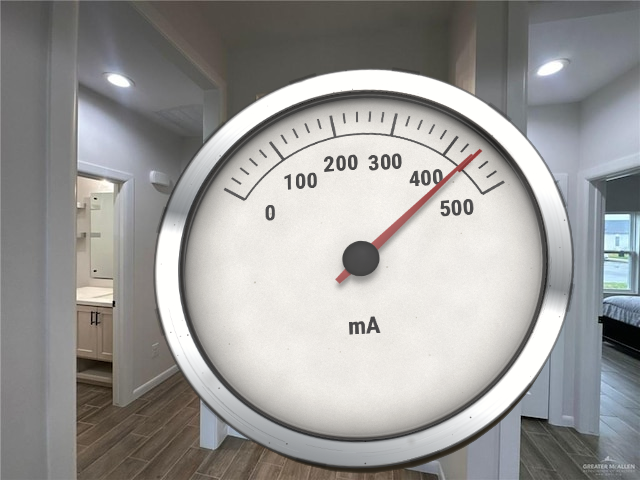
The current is 440mA
